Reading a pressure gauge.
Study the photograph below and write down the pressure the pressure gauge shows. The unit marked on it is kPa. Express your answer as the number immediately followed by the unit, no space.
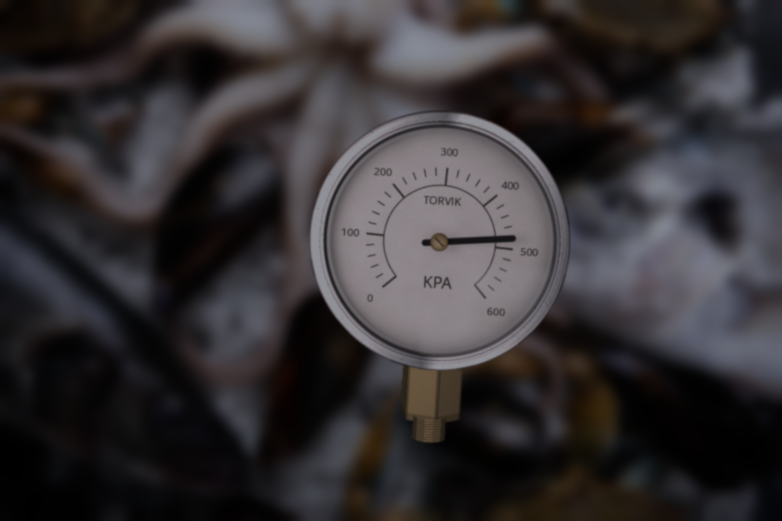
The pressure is 480kPa
